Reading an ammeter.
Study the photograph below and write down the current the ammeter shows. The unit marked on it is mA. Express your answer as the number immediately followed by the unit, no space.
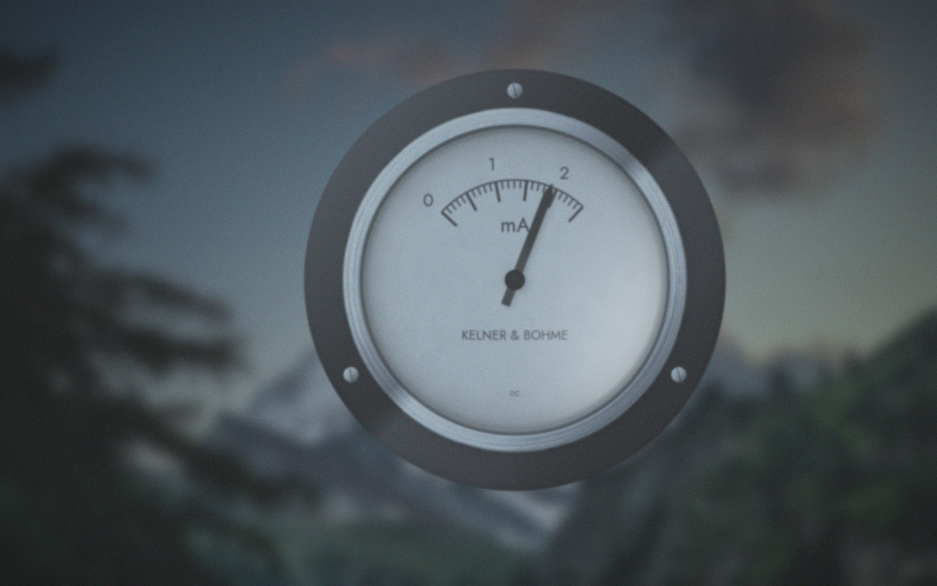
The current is 1.9mA
